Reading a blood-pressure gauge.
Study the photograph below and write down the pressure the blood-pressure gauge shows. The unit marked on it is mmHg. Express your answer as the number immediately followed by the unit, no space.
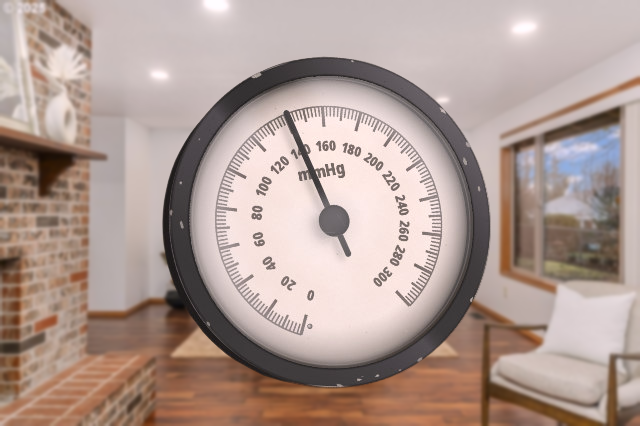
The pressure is 140mmHg
